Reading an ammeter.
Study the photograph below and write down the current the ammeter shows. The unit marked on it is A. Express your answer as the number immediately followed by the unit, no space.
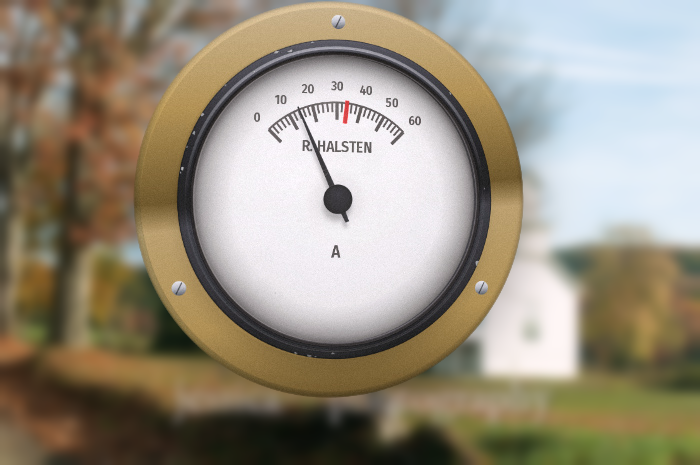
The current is 14A
